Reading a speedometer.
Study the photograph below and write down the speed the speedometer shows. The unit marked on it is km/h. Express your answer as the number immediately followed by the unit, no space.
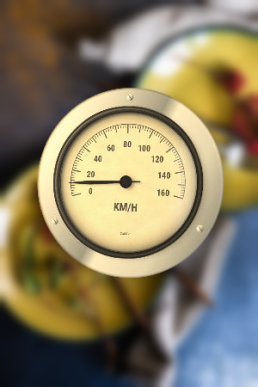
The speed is 10km/h
